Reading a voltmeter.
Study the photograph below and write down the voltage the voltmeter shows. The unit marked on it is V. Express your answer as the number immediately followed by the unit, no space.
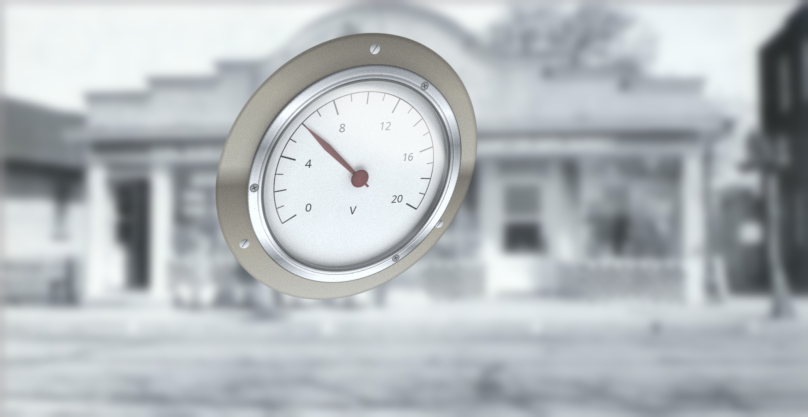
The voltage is 6V
